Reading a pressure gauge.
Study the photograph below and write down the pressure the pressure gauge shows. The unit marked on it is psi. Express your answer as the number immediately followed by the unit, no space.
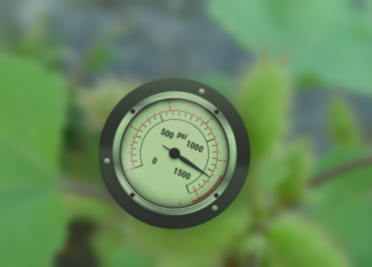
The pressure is 1300psi
